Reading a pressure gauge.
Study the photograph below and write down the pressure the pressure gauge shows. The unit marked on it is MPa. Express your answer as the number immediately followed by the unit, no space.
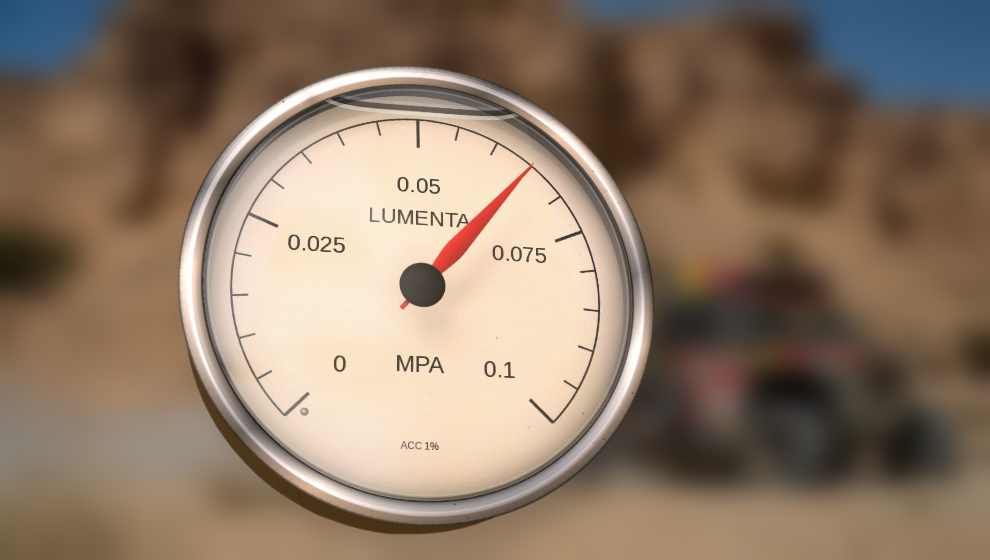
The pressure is 0.065MPa
